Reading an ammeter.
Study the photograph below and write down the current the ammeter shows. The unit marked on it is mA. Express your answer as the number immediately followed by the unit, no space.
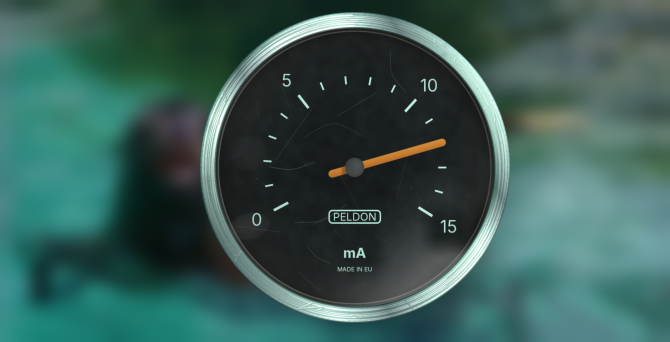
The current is 12mA
